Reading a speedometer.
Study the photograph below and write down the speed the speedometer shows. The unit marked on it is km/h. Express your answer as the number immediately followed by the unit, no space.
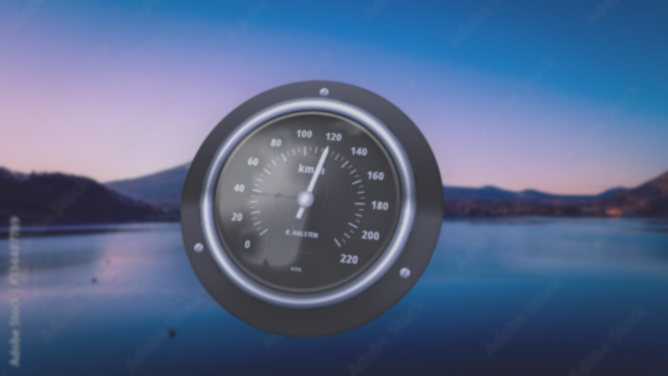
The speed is 120km/h
